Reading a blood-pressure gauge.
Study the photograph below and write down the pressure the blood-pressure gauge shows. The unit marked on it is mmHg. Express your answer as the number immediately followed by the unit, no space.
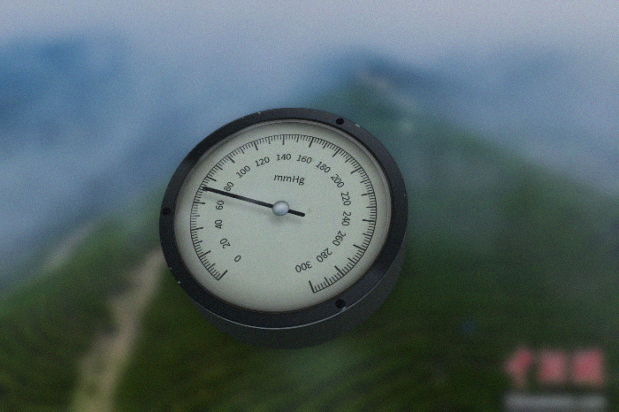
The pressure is 70mmHg
